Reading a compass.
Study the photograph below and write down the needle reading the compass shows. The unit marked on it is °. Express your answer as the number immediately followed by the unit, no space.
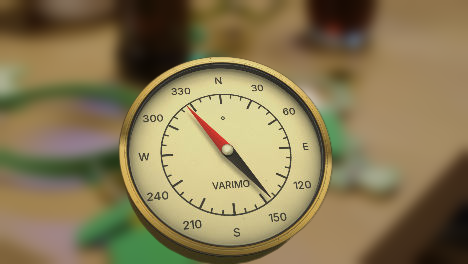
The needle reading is 325°
